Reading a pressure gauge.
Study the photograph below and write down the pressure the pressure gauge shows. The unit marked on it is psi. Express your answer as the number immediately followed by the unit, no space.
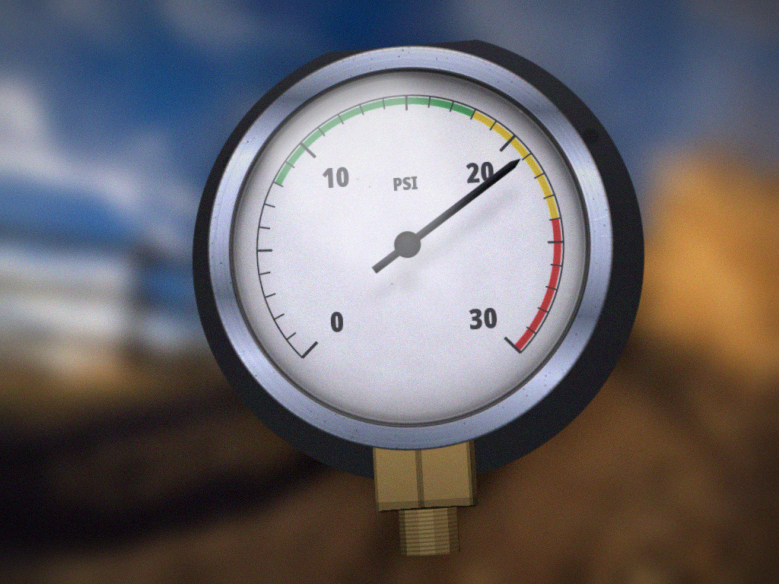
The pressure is 21psi
